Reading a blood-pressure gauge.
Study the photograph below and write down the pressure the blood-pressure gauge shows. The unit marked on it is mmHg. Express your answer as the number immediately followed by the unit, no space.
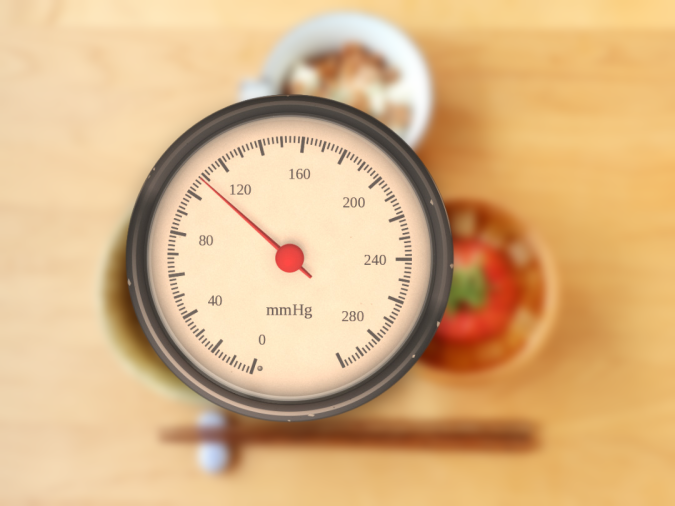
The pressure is 108mmHg
